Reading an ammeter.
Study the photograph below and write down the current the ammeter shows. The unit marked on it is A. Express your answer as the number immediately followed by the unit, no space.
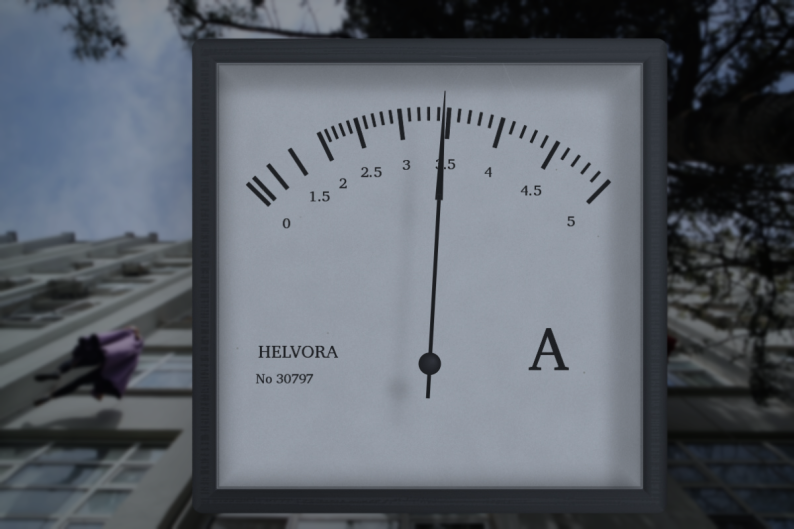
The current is 3.45A
